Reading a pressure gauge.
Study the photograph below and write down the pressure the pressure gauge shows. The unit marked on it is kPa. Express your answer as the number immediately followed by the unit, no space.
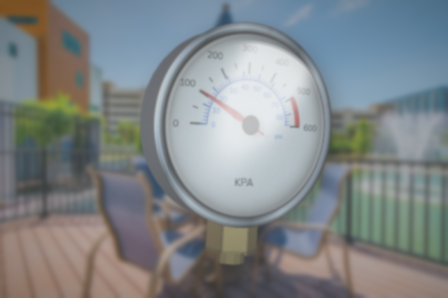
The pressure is 100kPa
